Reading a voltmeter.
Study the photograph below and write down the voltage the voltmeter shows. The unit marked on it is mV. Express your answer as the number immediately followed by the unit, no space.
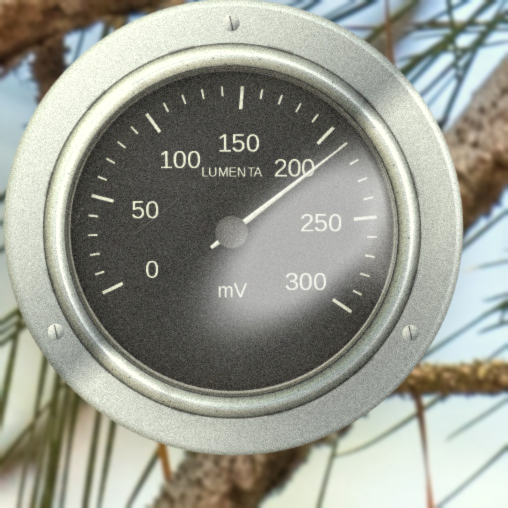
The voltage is 210mV
